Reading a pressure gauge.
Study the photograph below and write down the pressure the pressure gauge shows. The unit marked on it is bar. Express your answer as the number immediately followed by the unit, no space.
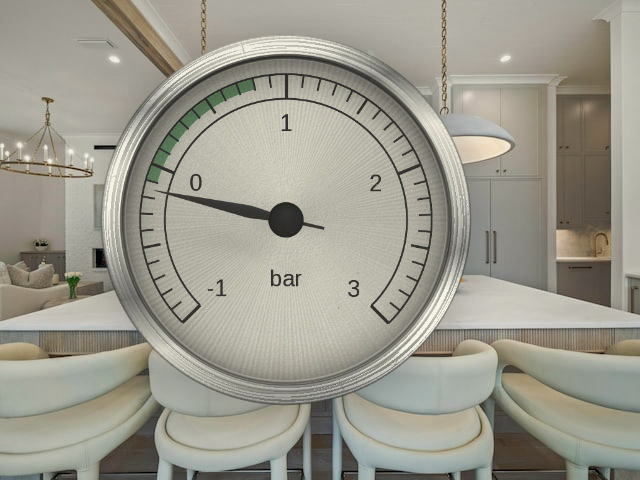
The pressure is -0.15bar
